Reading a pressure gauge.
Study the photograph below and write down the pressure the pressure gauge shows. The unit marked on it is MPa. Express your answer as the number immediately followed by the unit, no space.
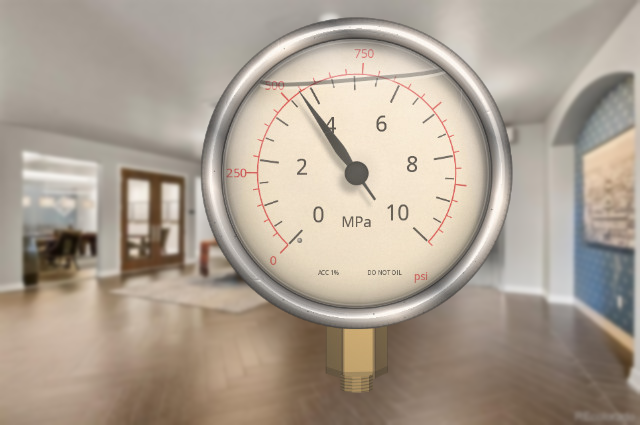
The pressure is 3.75MPa
